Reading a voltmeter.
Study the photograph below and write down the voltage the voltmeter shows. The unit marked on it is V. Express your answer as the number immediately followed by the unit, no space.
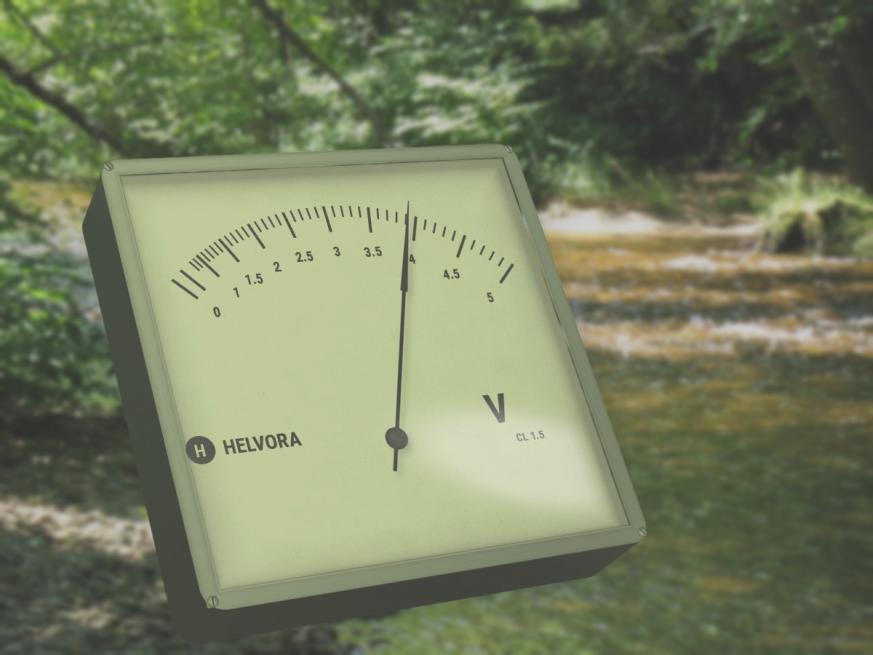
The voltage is 3.9V
